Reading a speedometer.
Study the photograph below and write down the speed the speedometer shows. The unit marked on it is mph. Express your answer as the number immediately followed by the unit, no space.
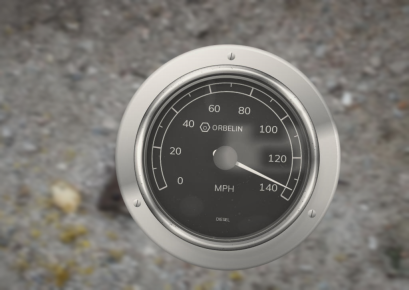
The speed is 135mph
